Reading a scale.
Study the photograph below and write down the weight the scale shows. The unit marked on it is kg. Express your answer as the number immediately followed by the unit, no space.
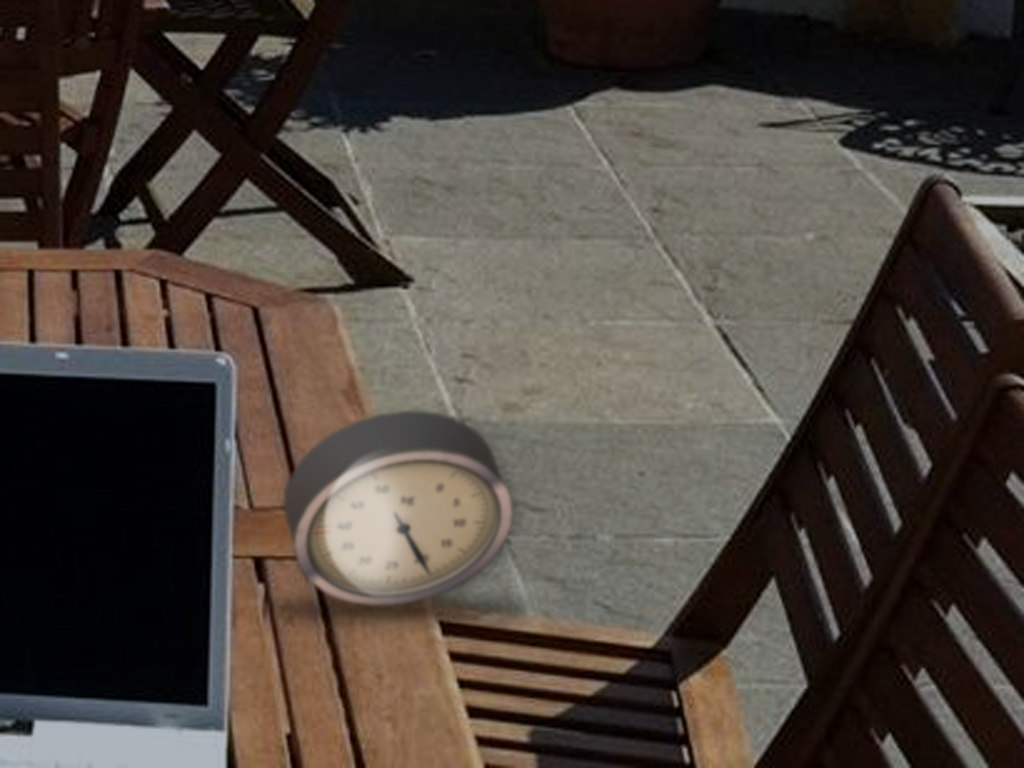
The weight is 20kg
